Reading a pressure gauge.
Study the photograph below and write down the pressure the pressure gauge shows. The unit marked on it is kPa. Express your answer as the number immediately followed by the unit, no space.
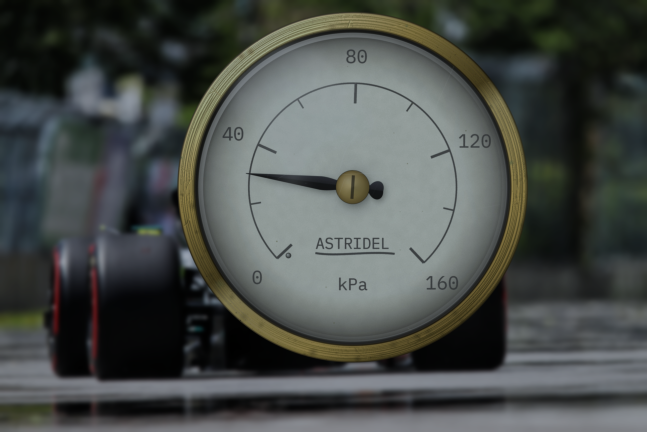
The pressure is 30kPa
